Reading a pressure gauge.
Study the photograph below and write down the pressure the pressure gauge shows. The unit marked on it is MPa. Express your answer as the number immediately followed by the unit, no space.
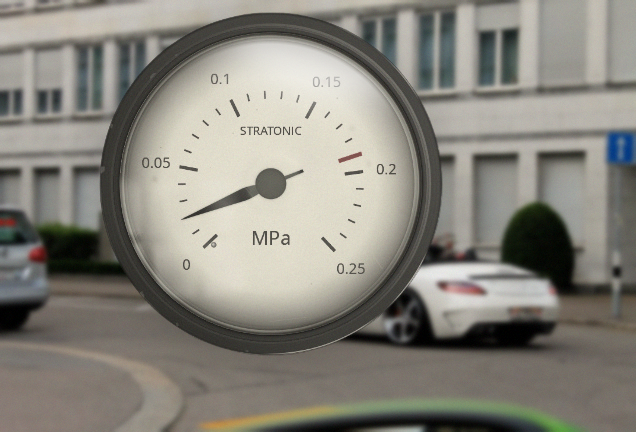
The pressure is 0.02MPa
